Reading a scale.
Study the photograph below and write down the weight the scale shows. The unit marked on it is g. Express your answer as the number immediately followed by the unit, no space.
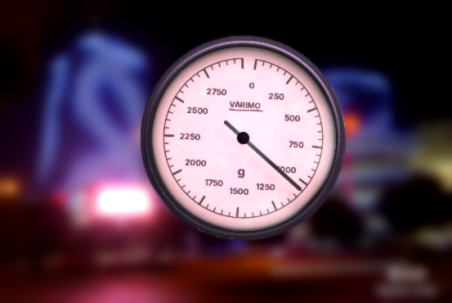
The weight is 1050g
